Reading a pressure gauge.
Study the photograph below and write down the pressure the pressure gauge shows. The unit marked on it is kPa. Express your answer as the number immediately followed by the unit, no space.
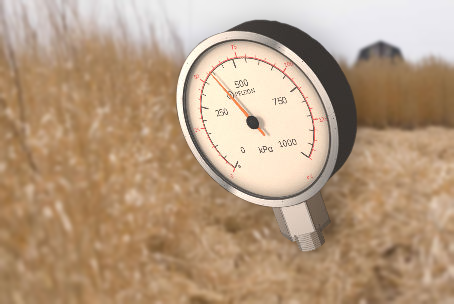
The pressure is 400kPa
